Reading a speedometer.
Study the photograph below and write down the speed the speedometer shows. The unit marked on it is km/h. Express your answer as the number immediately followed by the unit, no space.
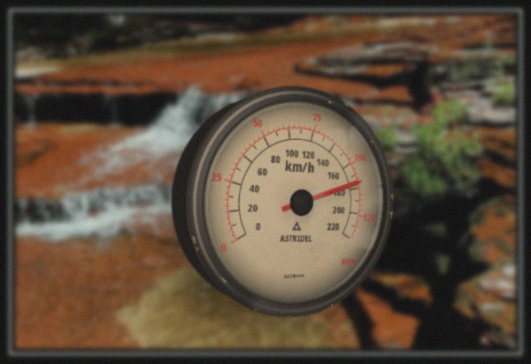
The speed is 175km/h
